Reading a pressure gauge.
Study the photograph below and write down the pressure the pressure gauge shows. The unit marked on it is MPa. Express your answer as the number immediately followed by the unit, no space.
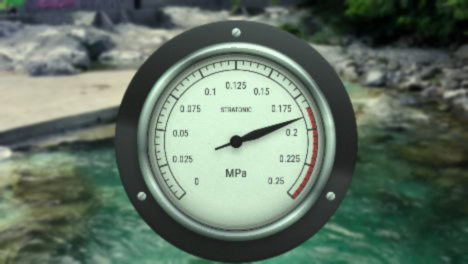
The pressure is 0.19MPa
